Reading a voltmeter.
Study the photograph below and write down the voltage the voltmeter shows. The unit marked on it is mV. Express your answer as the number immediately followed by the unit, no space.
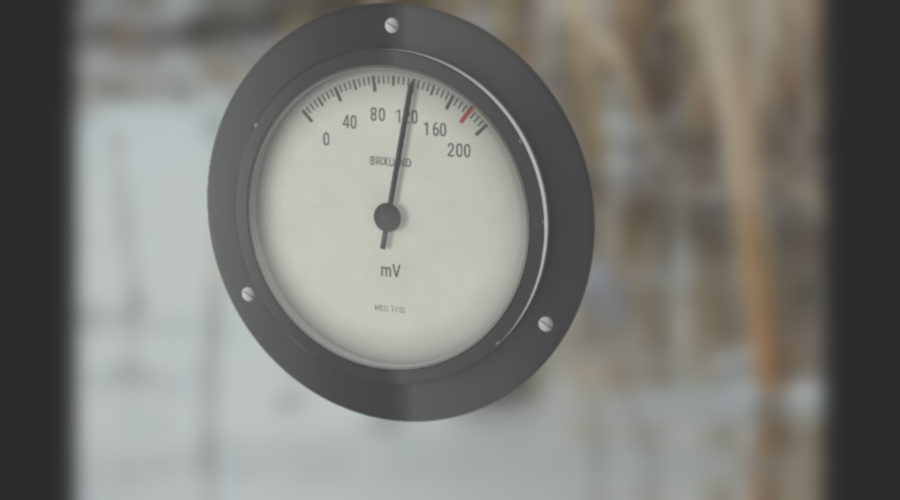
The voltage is 120mV
